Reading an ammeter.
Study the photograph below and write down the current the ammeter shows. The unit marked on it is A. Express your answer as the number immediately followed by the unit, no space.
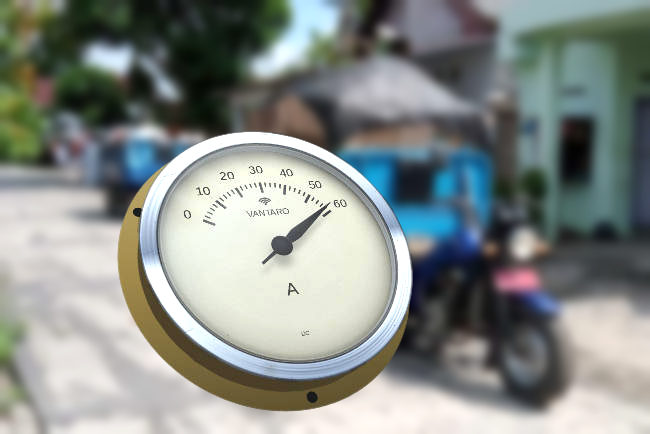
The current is 58A
